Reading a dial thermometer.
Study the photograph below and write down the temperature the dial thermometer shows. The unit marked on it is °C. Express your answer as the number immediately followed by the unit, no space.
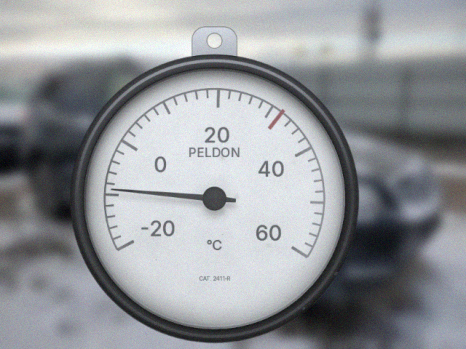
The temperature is -9°C
